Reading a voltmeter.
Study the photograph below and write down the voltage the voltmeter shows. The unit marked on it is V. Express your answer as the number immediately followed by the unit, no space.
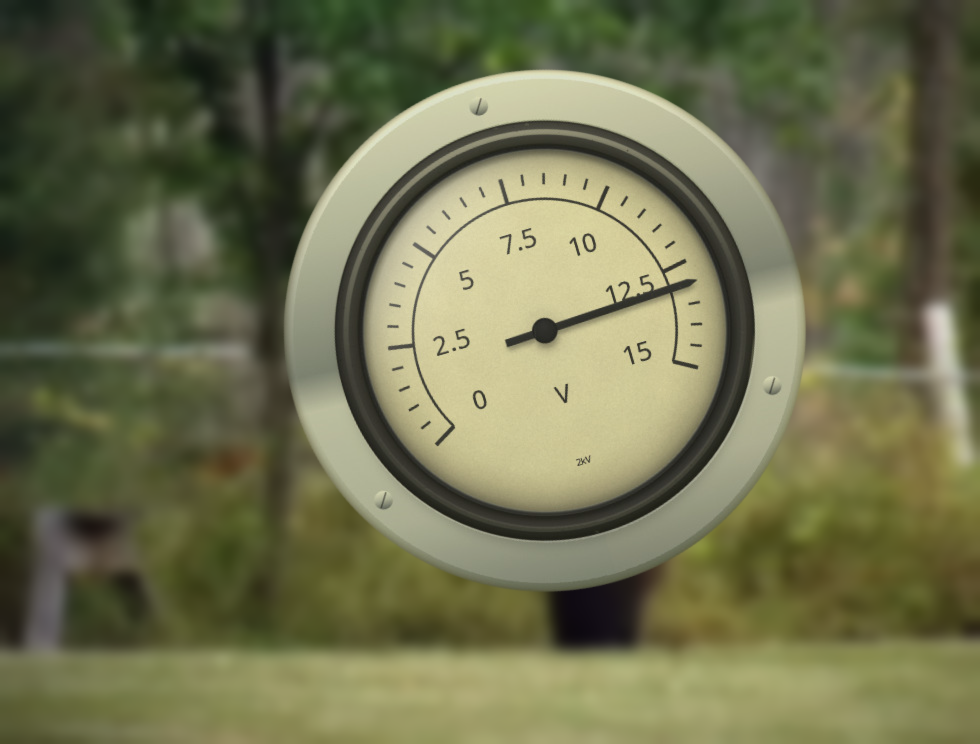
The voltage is 13V
